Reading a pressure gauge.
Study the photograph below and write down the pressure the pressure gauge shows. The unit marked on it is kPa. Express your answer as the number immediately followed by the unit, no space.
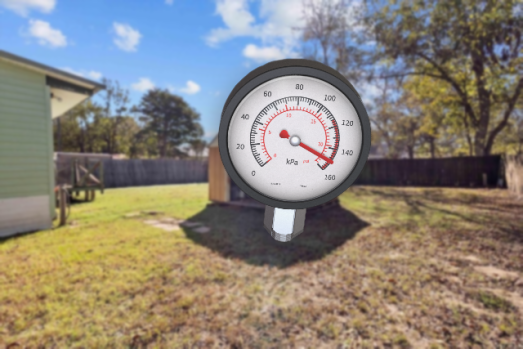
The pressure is 150kPa
